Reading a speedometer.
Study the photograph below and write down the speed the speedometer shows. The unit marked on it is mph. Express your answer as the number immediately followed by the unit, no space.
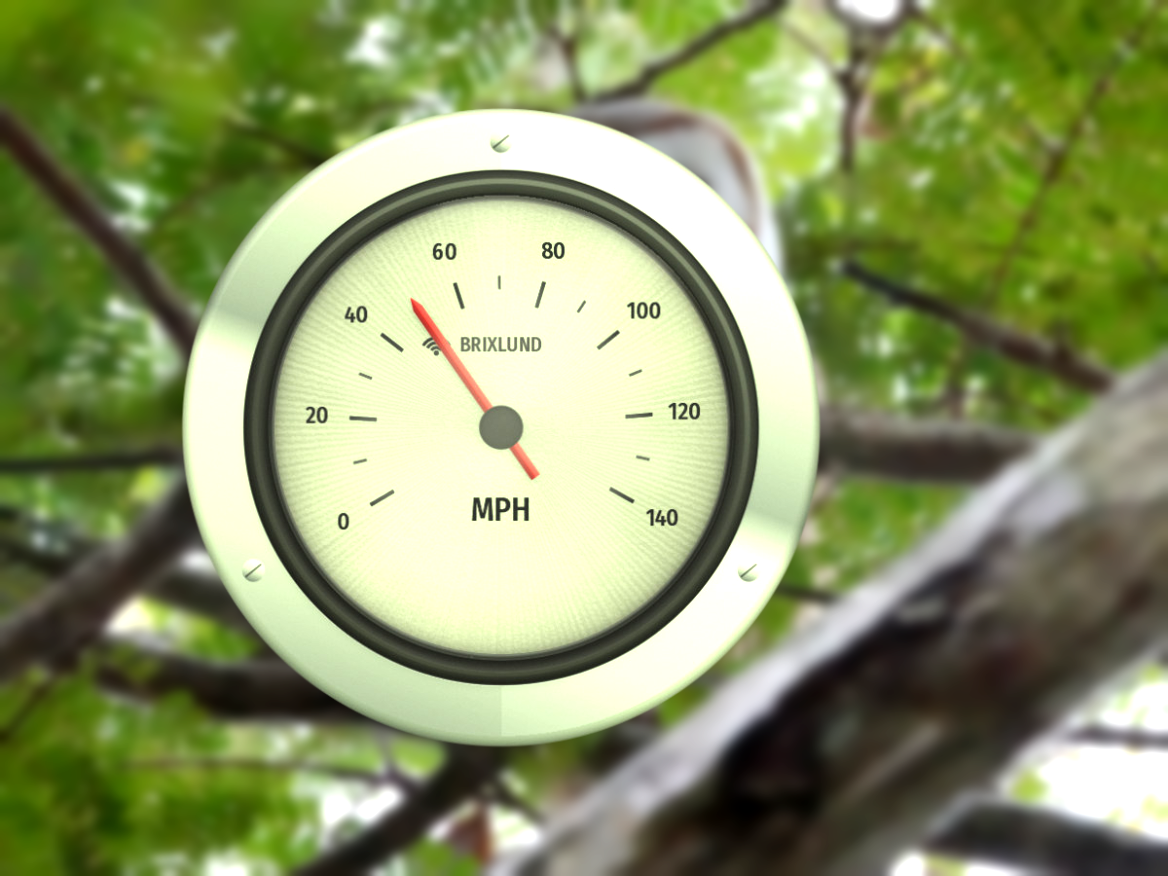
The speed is 50mph
